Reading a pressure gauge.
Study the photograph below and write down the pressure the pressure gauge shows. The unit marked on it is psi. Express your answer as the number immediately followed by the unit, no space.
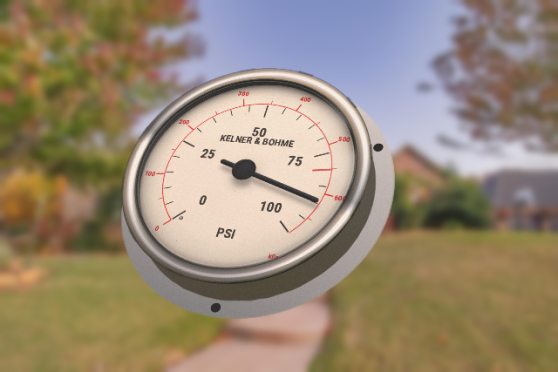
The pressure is 90psi
